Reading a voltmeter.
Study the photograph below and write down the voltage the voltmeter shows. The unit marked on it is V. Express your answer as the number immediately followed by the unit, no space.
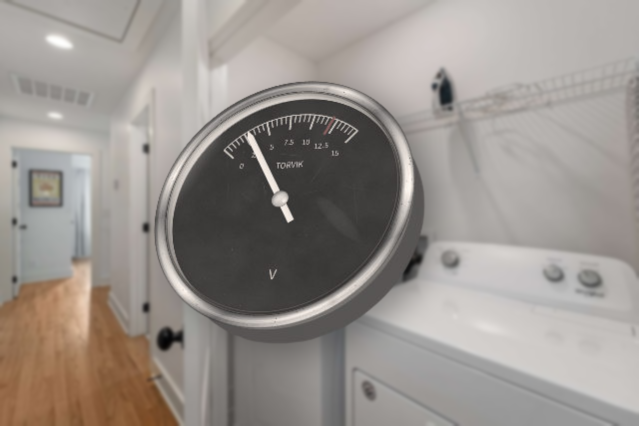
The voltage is 3V
